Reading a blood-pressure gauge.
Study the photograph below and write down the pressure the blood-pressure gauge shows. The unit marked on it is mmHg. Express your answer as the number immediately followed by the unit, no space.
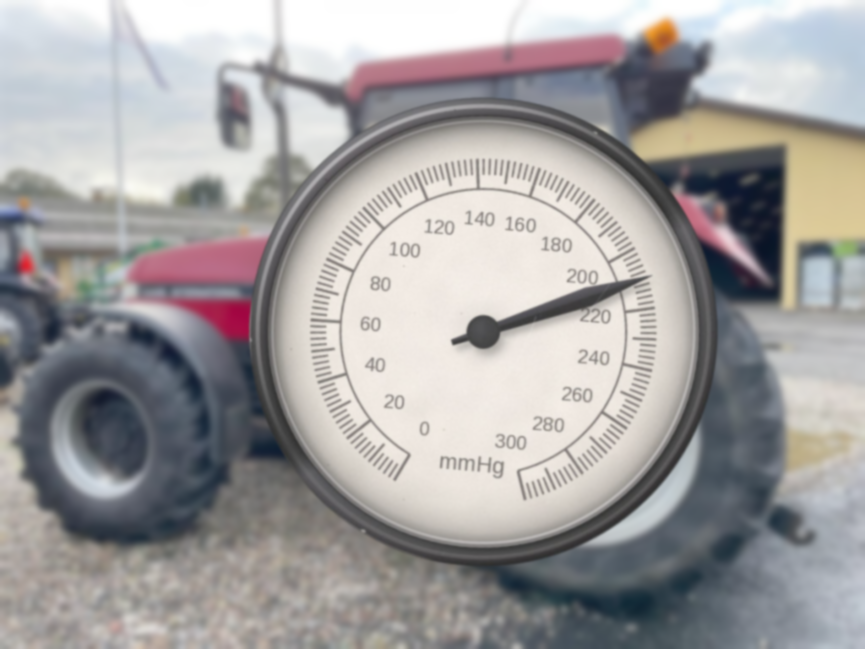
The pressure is 210mmHg
